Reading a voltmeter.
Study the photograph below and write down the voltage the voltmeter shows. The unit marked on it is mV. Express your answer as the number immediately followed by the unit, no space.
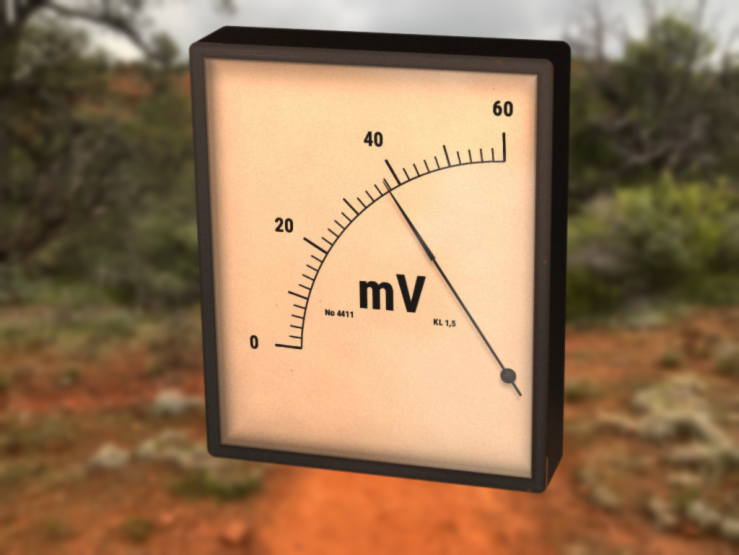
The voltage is 38mV
